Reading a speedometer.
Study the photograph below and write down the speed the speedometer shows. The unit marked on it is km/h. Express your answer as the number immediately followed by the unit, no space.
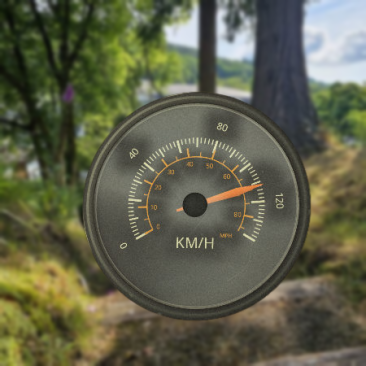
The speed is 112km/h
